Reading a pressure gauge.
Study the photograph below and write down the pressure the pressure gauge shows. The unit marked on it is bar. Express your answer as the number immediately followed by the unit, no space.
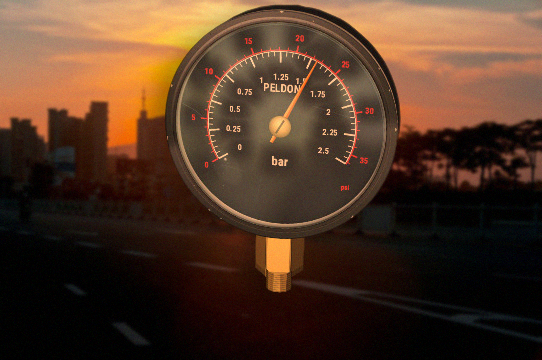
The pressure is 1.55bar
